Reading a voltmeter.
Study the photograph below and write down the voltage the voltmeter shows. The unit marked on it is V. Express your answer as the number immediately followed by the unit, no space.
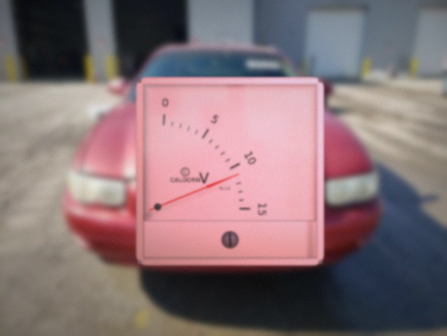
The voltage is 11V
